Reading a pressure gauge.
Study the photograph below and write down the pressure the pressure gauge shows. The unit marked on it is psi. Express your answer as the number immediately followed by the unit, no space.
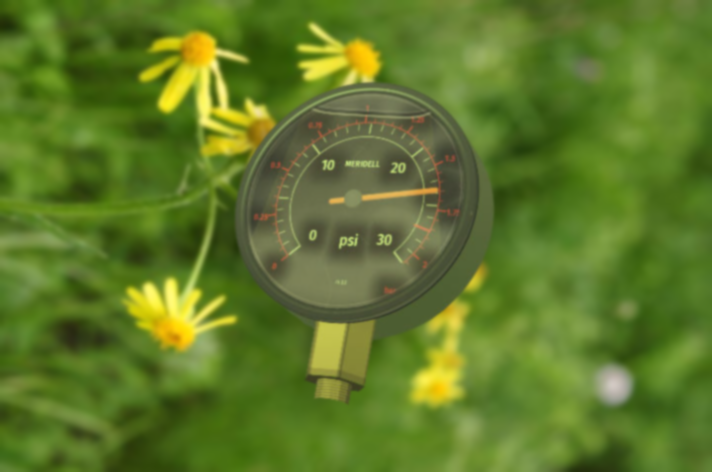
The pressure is 24psi
